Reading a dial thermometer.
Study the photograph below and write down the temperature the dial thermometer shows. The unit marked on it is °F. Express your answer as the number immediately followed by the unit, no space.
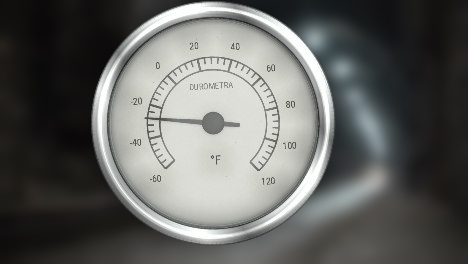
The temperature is -28°F
